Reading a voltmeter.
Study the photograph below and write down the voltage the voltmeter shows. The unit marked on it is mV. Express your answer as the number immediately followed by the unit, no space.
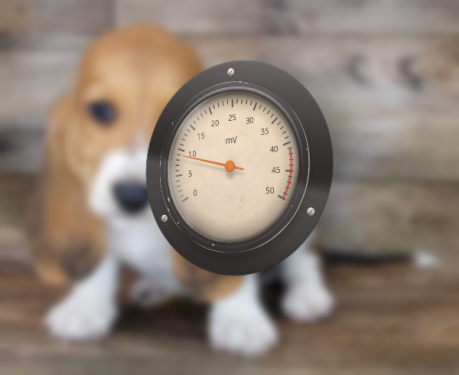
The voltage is 9mV
